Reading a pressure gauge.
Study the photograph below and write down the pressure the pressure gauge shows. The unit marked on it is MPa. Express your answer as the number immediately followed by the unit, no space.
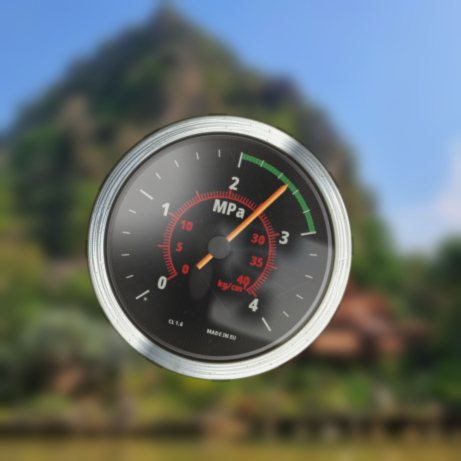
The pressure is 2.5MPa
